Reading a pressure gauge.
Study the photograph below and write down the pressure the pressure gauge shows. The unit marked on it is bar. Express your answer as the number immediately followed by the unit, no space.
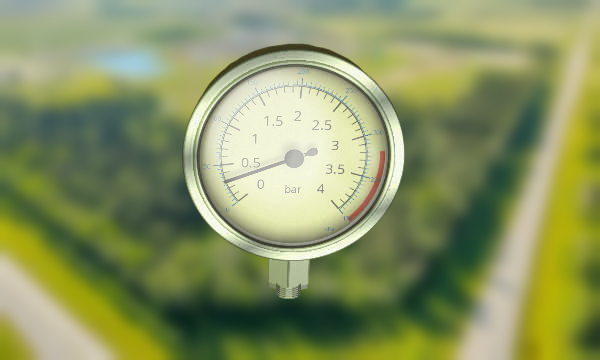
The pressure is 0.3bar
